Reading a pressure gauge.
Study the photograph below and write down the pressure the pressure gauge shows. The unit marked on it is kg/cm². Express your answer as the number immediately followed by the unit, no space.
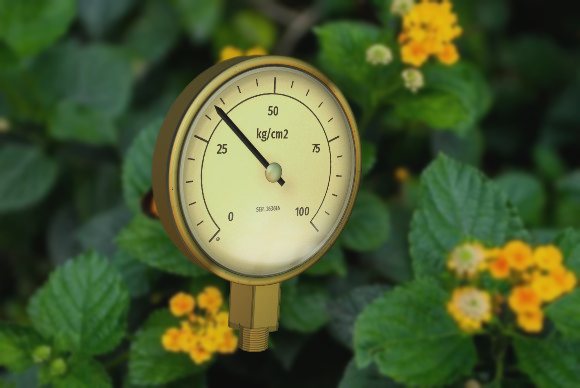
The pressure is 32.5kg/cm²
